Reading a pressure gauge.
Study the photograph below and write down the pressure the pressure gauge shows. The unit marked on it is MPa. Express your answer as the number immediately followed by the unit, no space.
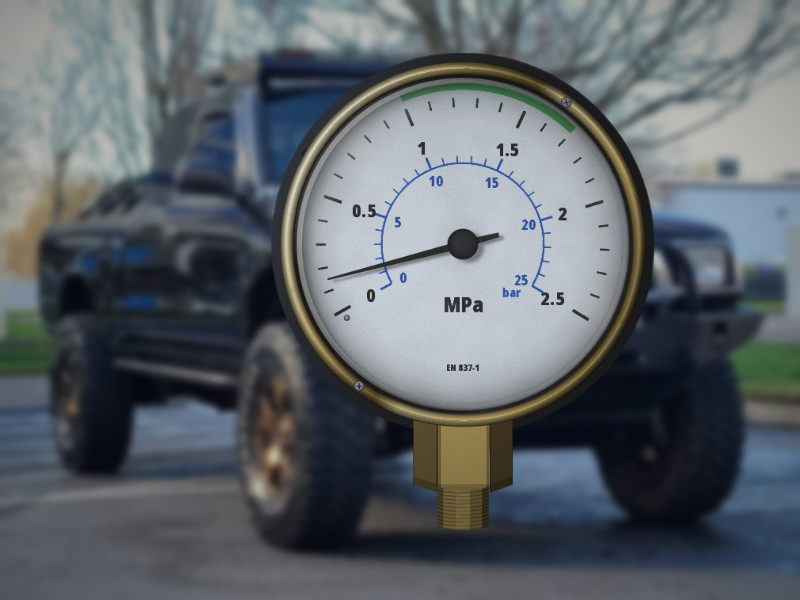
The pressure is 0.15MPa
